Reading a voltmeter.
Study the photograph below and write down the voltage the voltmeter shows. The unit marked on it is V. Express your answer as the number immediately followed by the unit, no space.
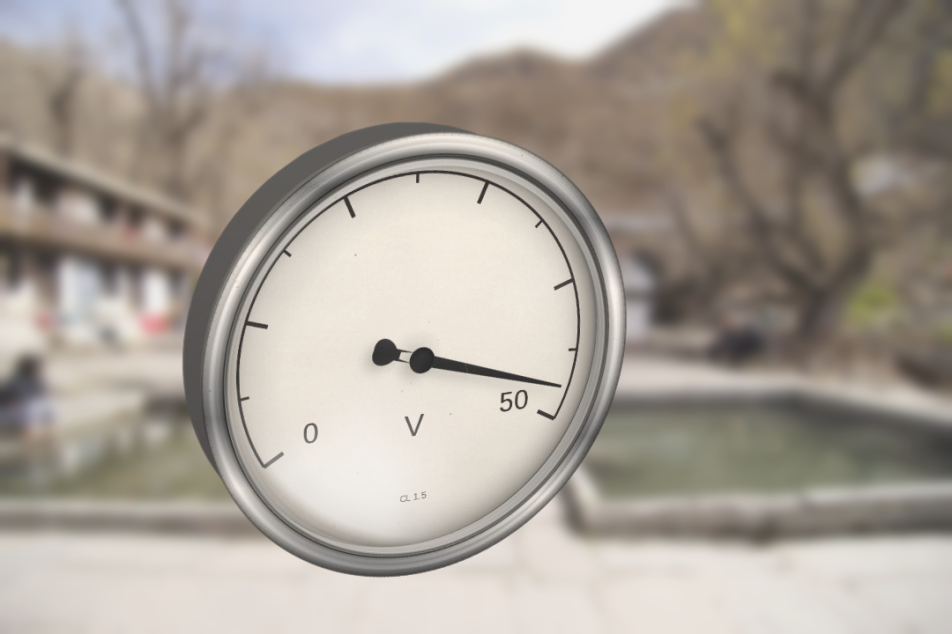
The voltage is 47.5V
